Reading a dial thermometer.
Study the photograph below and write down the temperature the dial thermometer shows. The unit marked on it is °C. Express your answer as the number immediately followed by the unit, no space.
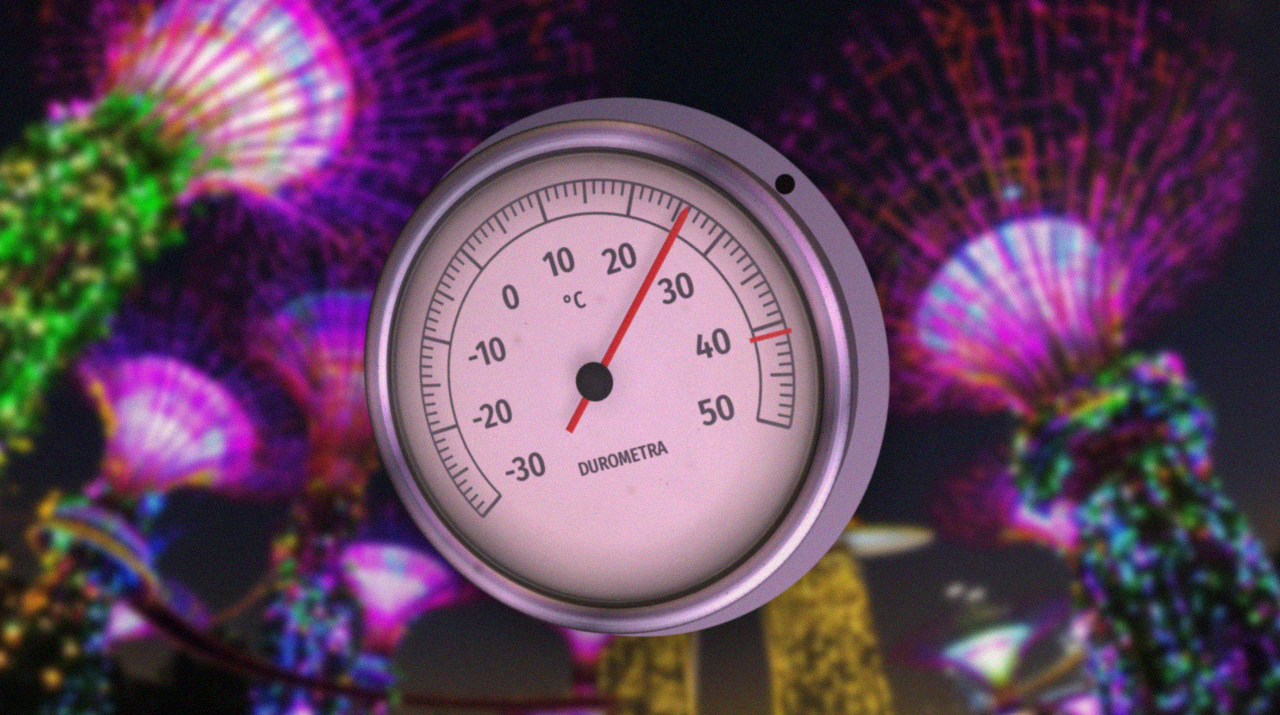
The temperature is 26°C
